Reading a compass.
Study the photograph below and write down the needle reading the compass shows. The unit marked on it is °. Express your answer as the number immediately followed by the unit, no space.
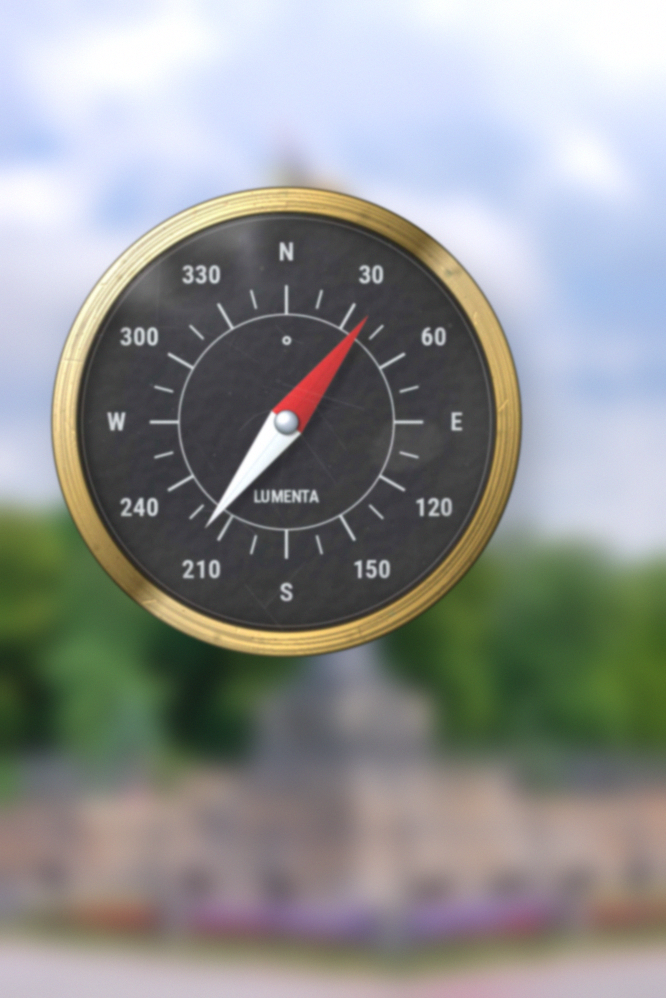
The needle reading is 37.5°
